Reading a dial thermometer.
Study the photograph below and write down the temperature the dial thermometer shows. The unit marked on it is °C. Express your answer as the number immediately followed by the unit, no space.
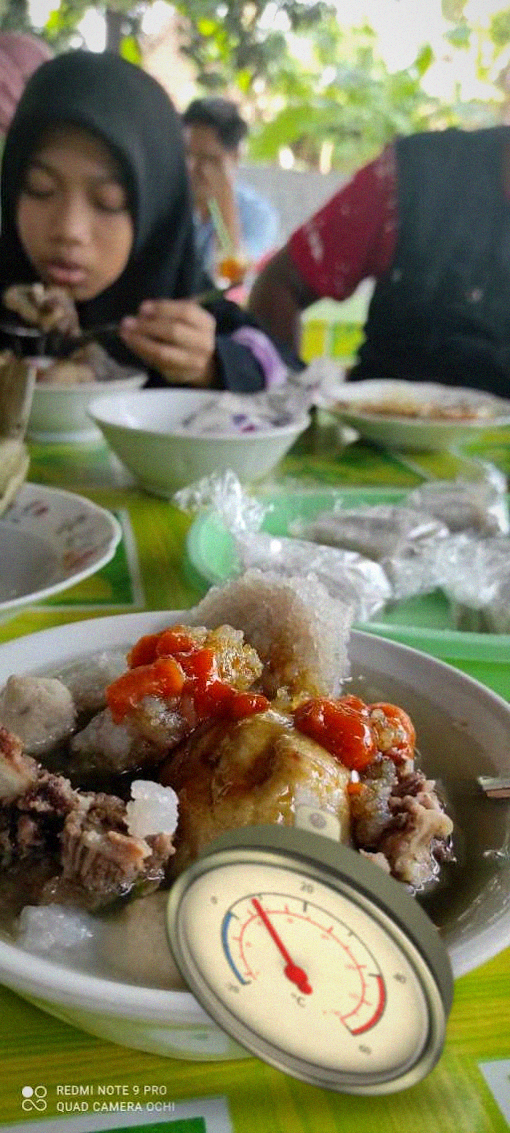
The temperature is 10°C
